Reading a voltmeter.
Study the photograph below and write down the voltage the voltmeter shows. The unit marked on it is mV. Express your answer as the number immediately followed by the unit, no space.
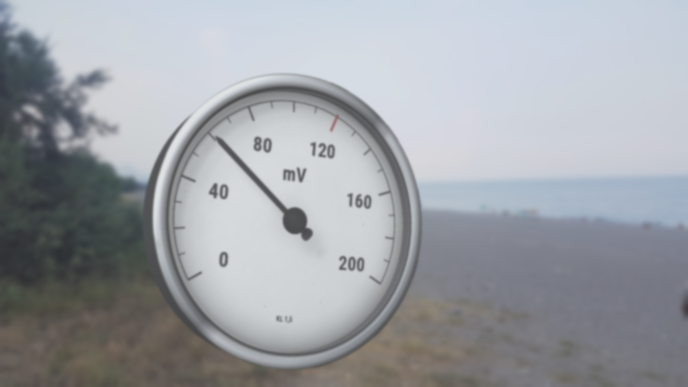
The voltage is 60mV
